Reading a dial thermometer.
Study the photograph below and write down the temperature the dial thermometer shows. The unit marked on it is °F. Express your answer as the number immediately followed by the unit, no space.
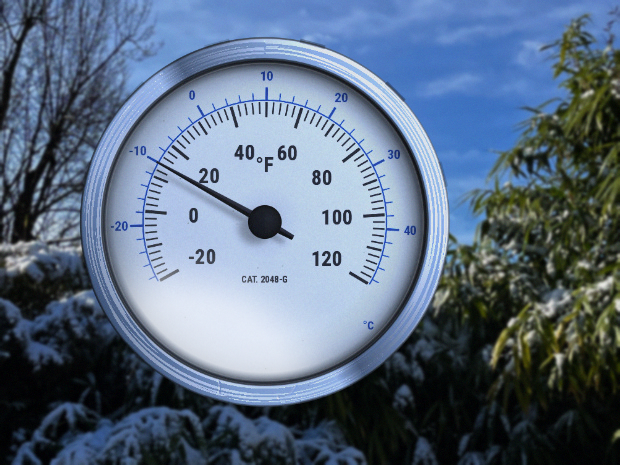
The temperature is 14°F
